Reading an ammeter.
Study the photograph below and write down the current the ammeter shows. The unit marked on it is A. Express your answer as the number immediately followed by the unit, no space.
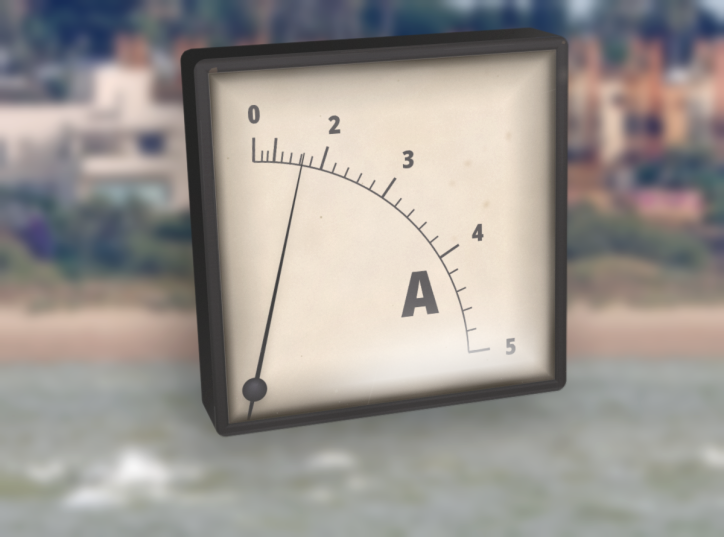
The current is 1.6A
